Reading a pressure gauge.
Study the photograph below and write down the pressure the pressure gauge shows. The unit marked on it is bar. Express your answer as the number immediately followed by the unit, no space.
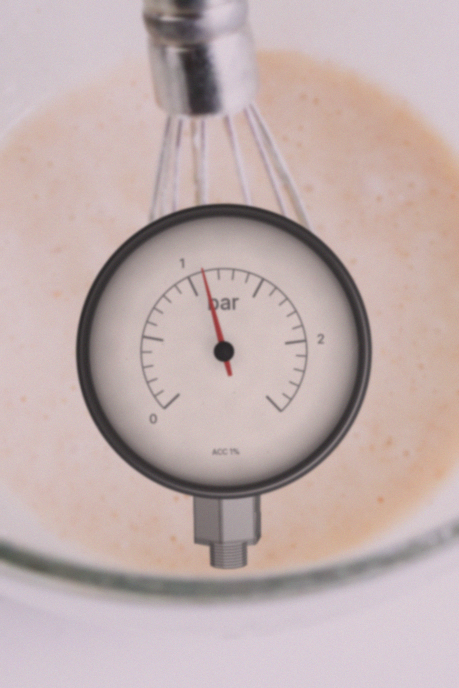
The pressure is 1.1bar
